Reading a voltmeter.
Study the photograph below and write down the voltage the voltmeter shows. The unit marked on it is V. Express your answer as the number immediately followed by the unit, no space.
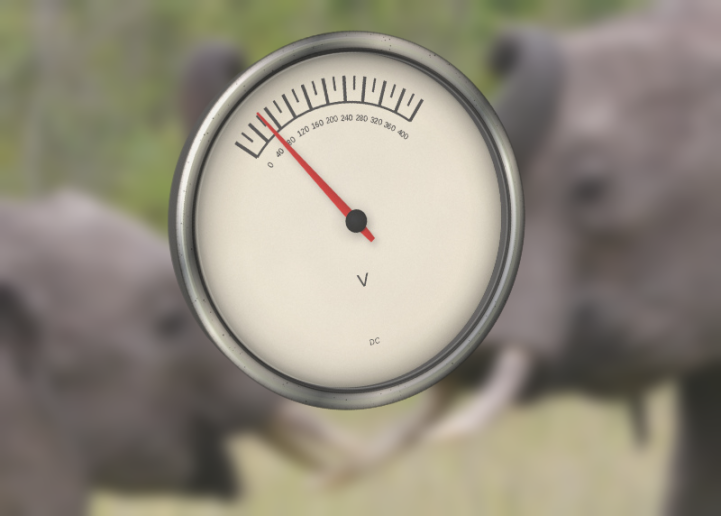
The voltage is 60V
